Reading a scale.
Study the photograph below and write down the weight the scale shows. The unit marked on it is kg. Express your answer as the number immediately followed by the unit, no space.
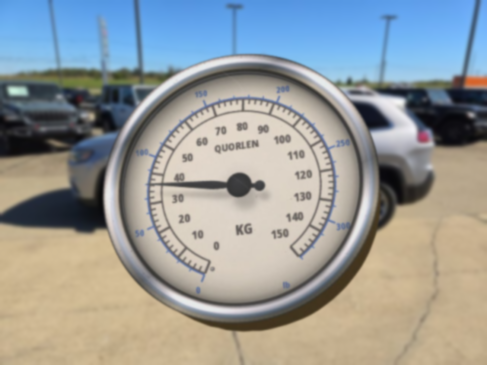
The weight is 36kg
